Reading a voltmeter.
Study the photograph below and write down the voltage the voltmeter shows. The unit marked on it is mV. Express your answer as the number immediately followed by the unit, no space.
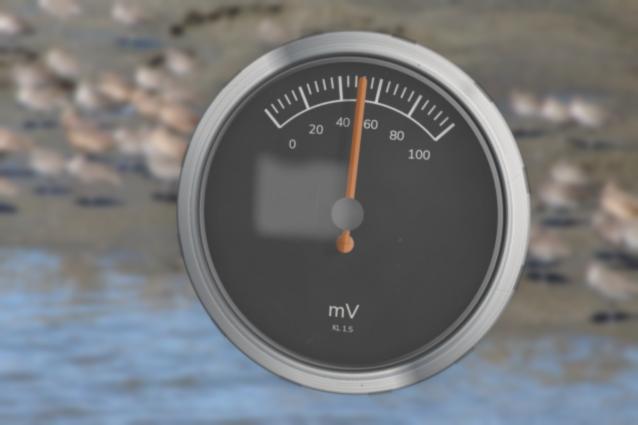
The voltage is 52mV
